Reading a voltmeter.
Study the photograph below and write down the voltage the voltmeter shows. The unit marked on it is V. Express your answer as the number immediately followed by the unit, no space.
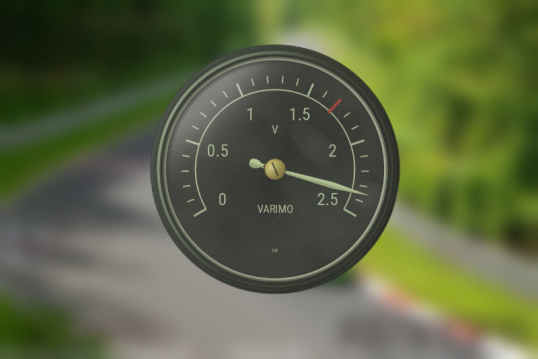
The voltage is 2.35V
